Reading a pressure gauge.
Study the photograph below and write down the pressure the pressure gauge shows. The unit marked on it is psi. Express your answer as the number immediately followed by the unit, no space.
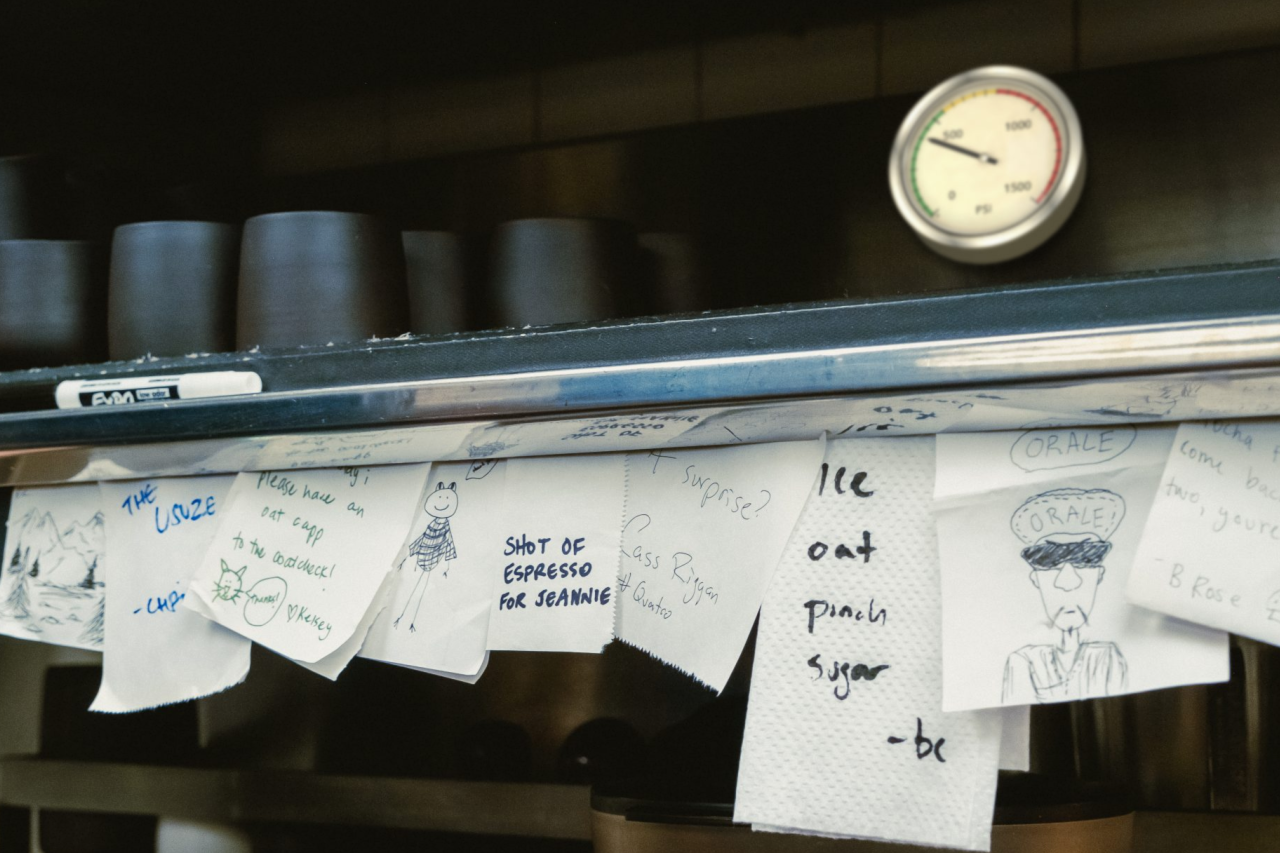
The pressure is 400psi
